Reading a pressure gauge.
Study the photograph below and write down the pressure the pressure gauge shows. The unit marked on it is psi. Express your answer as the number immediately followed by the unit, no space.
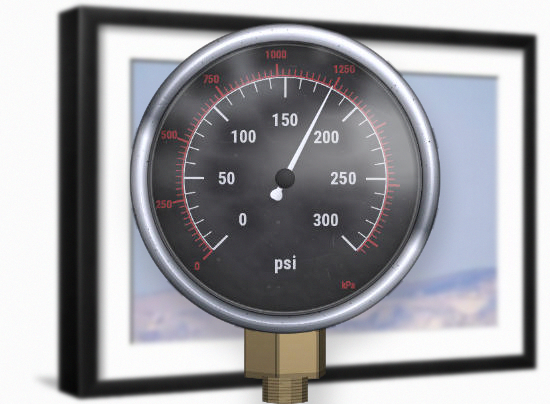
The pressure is 180psi
